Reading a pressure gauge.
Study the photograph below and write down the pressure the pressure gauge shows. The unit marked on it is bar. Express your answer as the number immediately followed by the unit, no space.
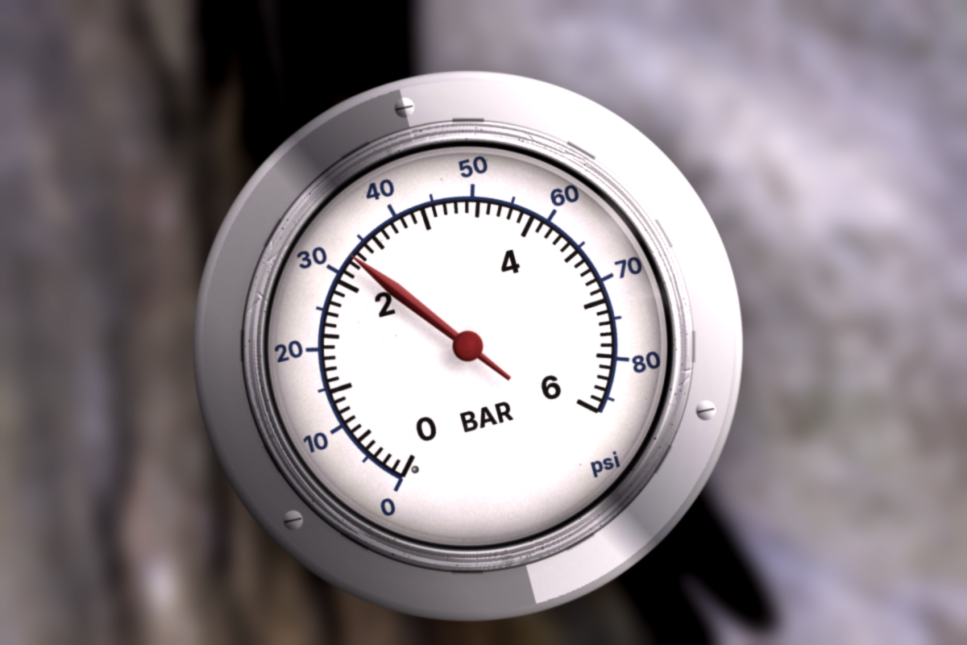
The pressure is 2.25bar
